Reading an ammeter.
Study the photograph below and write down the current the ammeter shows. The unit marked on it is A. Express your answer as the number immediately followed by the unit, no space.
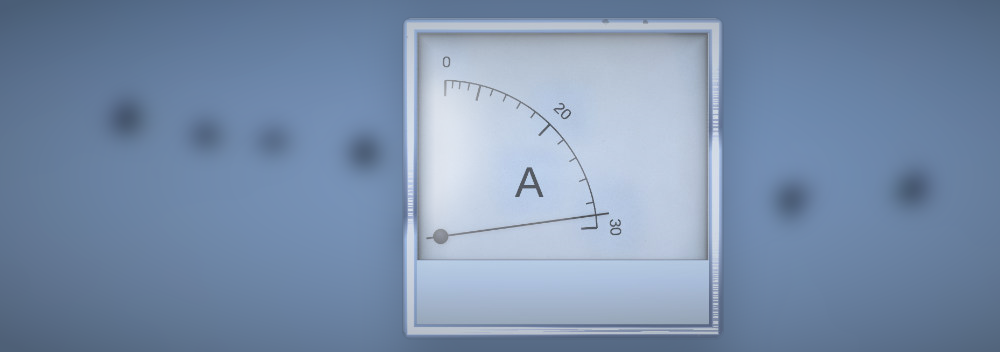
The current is 29A
